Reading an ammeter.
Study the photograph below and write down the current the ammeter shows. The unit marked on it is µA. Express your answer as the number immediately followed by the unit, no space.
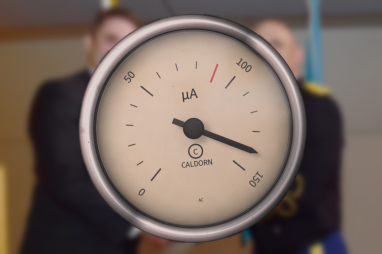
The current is 140µA
